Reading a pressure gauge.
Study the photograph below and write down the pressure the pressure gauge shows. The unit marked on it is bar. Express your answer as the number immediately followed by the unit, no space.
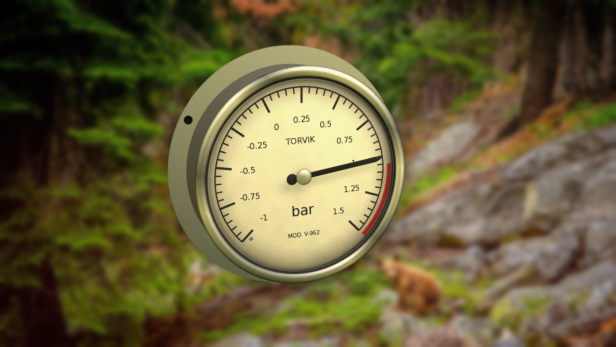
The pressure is 1bar
